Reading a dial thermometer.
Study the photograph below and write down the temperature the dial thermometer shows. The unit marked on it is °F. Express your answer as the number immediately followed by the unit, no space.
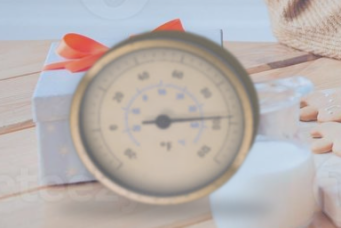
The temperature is 96°F
